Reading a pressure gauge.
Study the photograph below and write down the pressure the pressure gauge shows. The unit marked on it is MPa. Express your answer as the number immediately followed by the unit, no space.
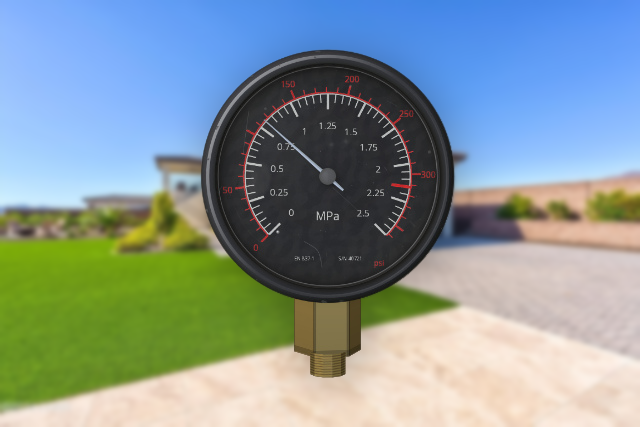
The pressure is 0.8MPa
